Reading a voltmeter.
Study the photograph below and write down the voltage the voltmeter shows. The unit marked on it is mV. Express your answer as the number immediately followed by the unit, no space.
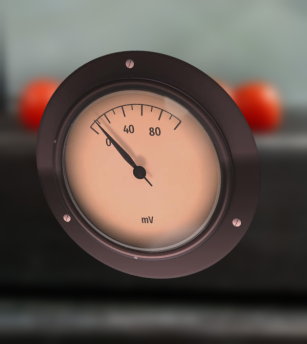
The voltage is 10mV
